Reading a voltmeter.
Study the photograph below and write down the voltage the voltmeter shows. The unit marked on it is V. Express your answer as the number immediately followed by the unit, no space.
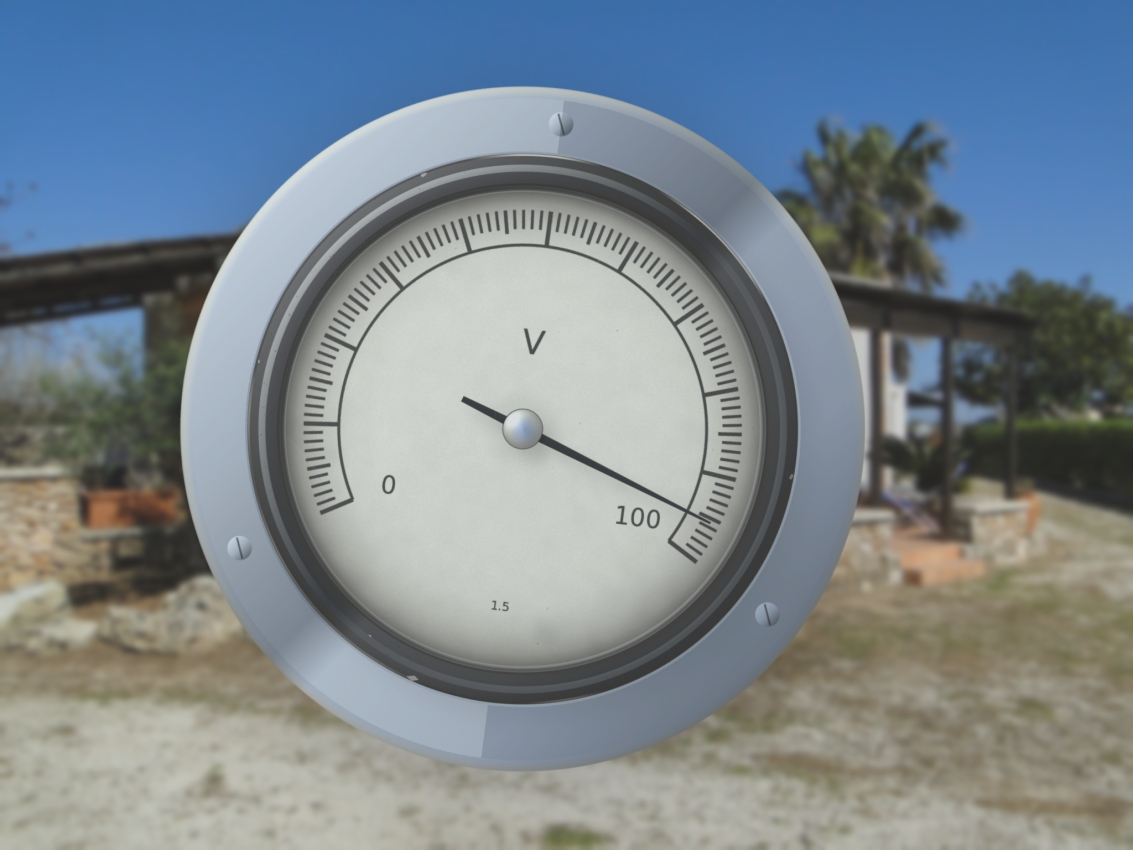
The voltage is 95.5V
